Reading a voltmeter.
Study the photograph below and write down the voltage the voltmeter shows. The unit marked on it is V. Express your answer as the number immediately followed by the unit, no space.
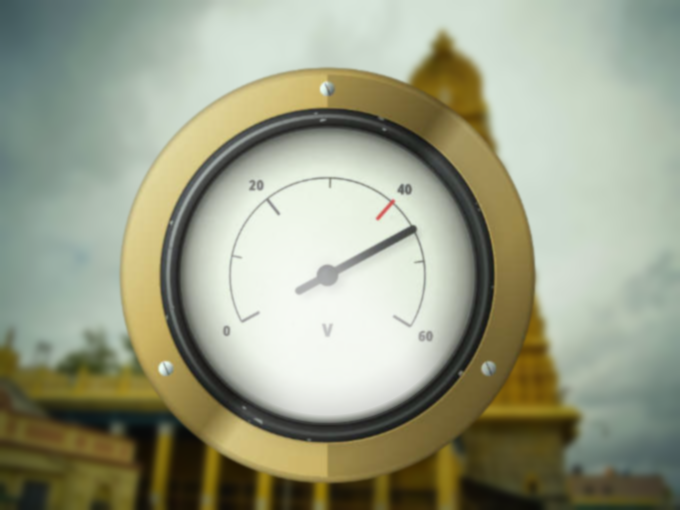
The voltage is 45V
